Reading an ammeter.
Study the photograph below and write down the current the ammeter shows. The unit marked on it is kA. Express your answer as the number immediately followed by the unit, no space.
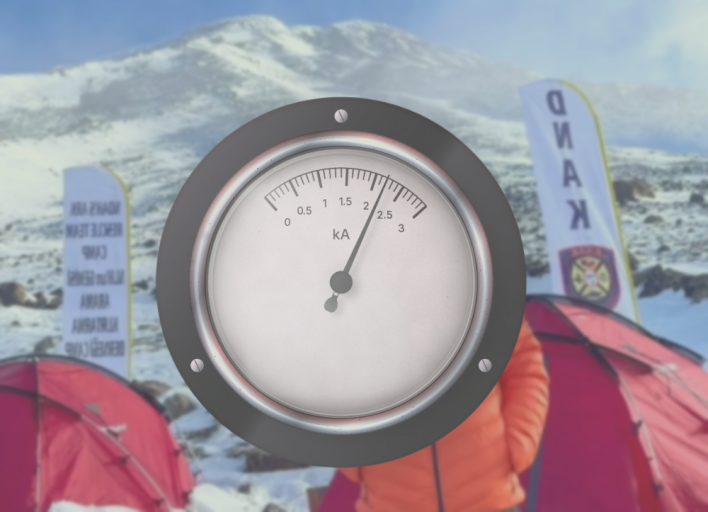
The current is 2.2kA
